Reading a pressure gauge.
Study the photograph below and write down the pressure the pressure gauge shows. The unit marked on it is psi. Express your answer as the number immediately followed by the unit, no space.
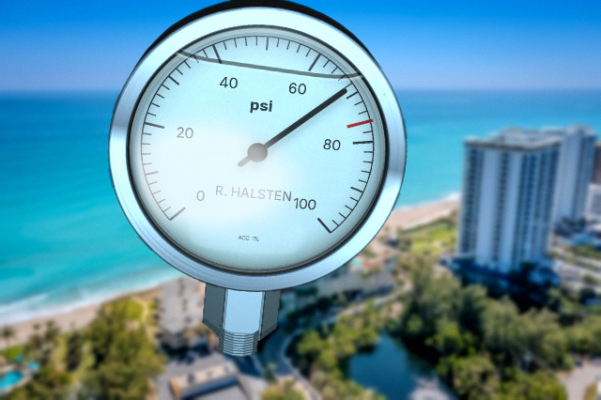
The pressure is 68psi
